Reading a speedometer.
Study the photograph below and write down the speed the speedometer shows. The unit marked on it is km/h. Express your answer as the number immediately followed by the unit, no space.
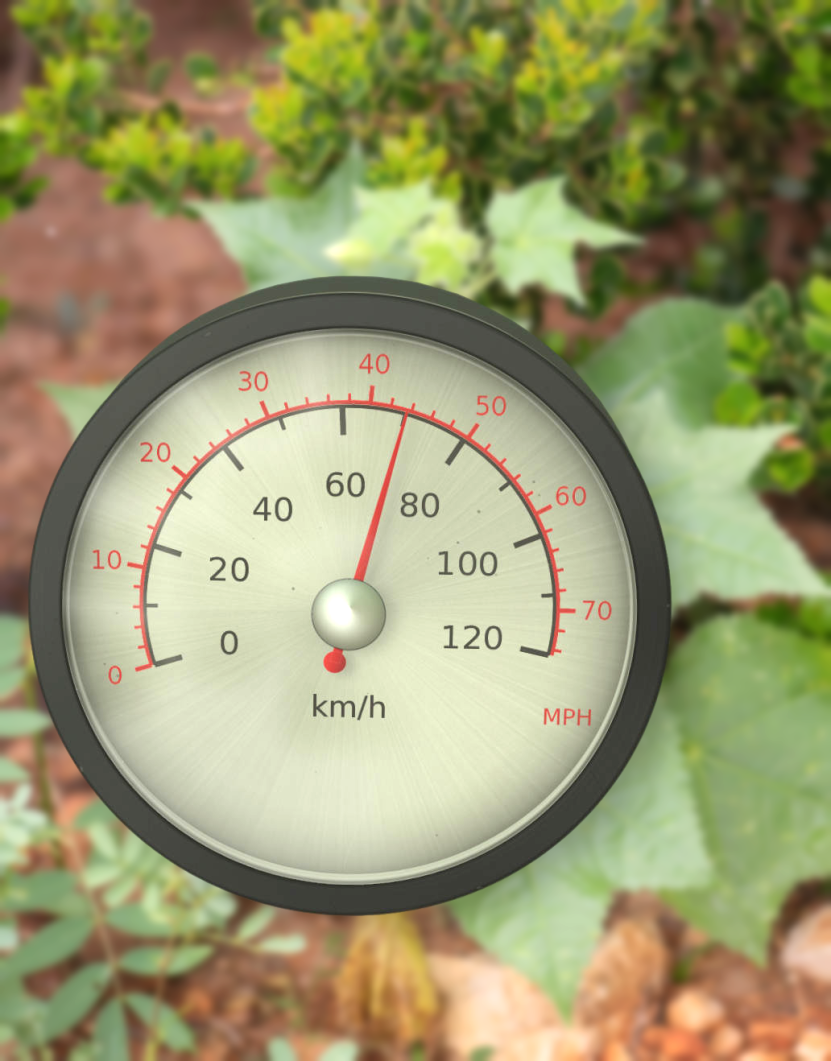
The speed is 70km/h
